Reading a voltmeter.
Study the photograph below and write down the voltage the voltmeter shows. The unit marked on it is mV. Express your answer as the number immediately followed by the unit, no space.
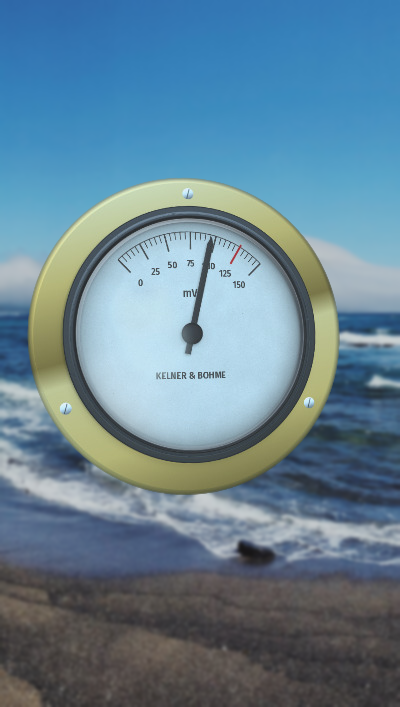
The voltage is 95mV
